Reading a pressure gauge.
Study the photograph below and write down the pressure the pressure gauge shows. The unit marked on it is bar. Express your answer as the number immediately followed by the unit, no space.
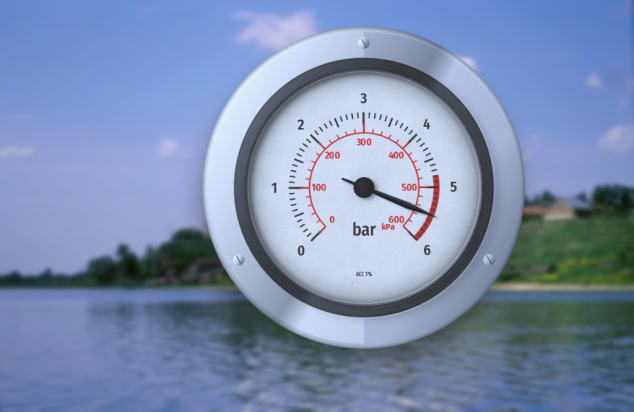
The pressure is 5.5bar
